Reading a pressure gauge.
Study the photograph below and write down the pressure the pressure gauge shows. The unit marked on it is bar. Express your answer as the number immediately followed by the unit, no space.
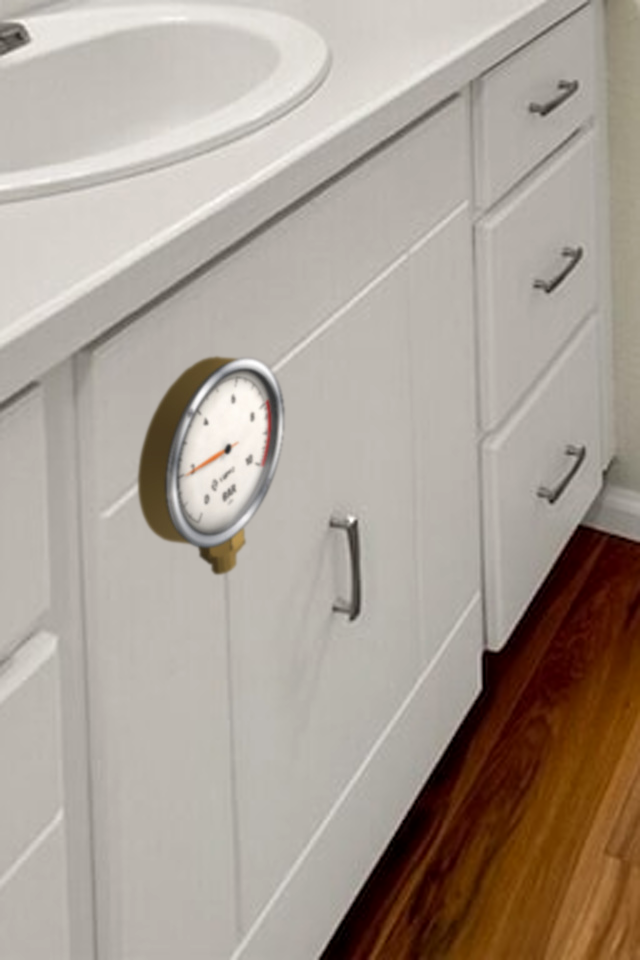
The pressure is 2bar
